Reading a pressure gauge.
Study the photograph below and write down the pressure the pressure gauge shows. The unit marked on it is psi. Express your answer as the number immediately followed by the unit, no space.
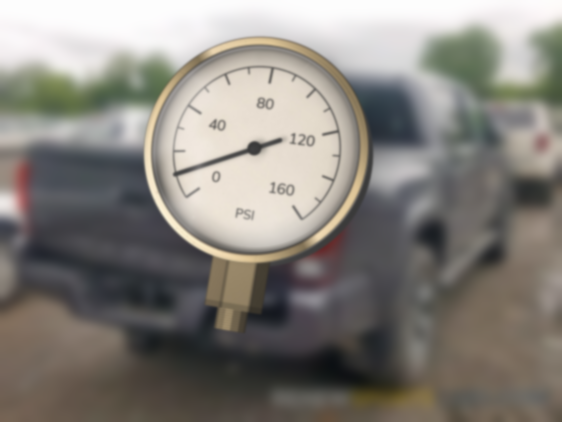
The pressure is 10psi
